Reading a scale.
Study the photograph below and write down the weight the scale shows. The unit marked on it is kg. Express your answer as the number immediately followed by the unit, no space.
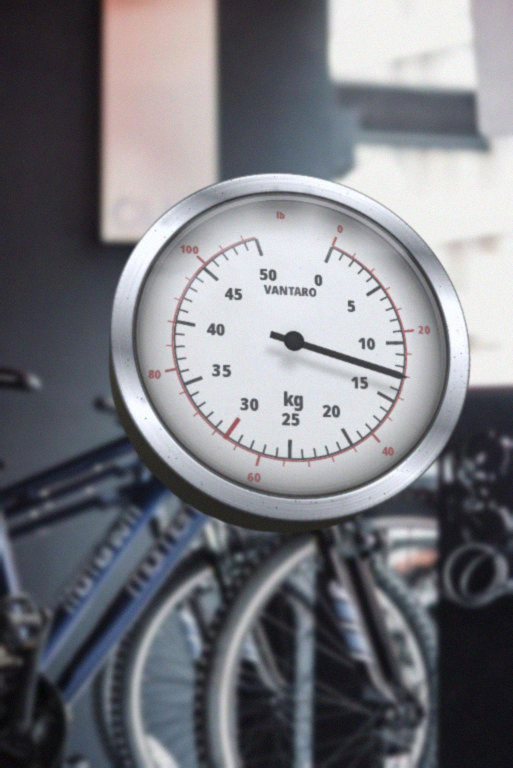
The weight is 13kg
